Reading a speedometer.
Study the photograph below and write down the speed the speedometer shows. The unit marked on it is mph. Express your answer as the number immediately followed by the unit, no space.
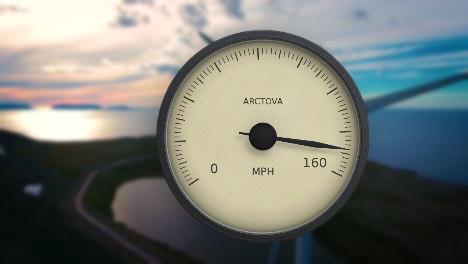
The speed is 148mph
